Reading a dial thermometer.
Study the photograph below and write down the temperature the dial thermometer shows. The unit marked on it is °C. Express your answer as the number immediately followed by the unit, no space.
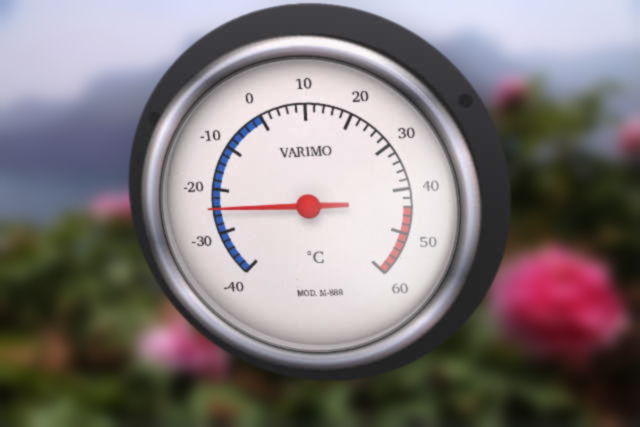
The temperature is -24°C
